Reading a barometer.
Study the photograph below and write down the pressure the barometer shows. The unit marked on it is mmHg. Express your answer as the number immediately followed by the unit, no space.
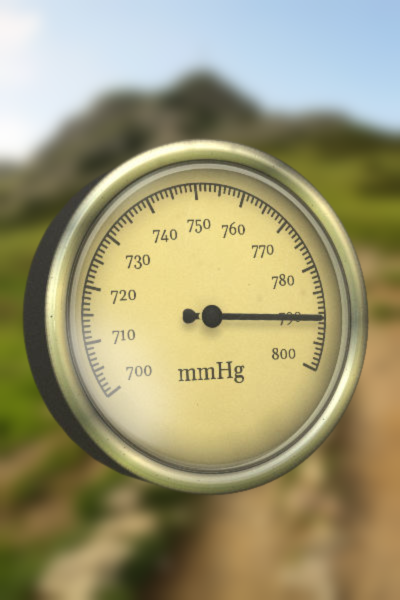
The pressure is 790mmHg
